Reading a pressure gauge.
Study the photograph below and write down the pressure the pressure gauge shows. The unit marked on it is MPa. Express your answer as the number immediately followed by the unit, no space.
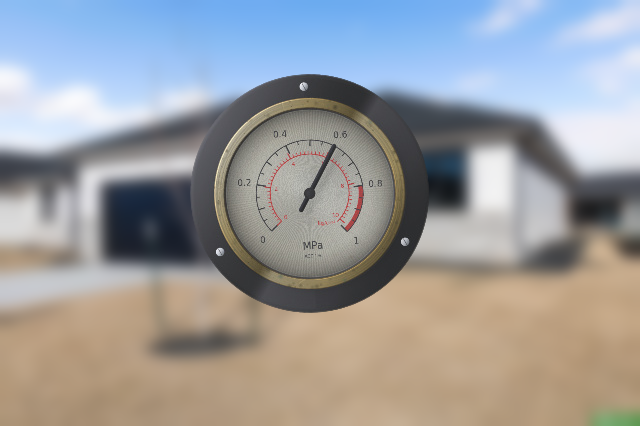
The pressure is 0.6MPa
